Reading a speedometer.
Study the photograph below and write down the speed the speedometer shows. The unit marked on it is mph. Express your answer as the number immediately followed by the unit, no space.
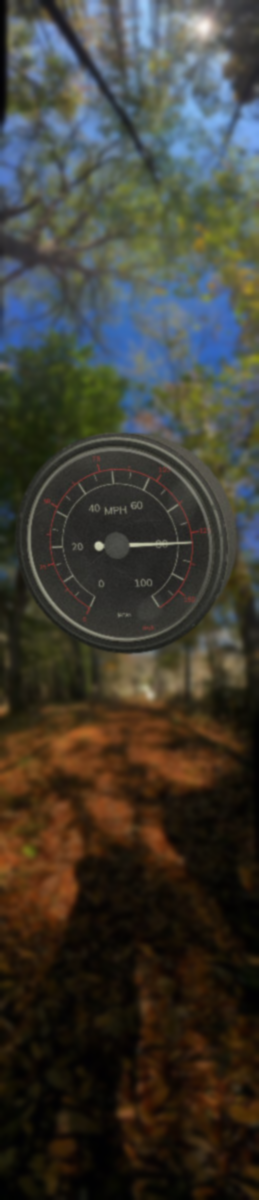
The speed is 80mph
